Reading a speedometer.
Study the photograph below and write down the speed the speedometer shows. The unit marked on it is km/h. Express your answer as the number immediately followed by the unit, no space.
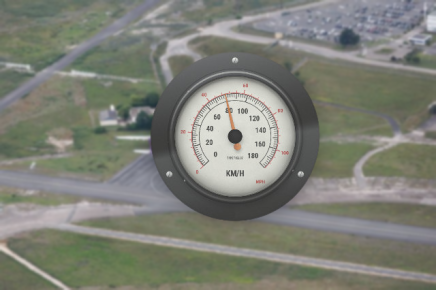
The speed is 80km/h
